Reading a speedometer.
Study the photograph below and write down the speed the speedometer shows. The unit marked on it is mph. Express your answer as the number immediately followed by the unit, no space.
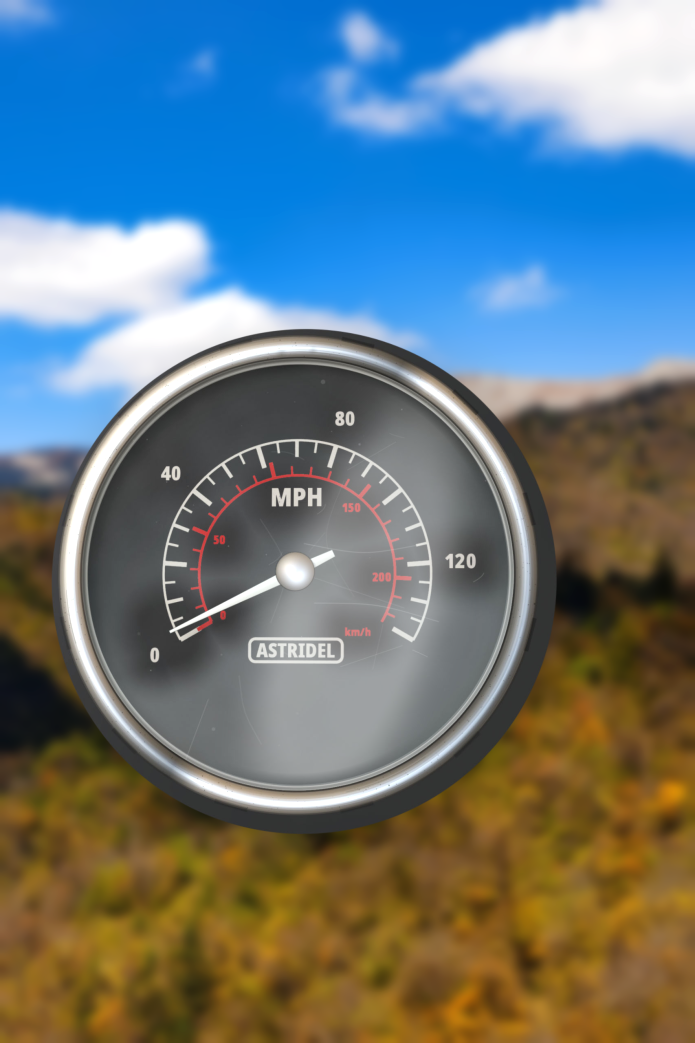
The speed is 2.5mph
